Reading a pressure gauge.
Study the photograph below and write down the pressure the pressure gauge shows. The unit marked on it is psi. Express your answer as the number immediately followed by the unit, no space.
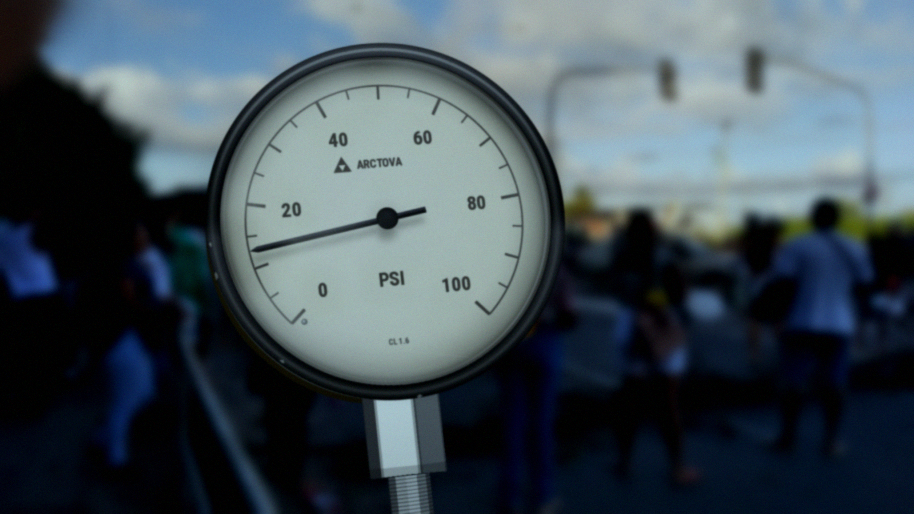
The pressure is 12.5psi
